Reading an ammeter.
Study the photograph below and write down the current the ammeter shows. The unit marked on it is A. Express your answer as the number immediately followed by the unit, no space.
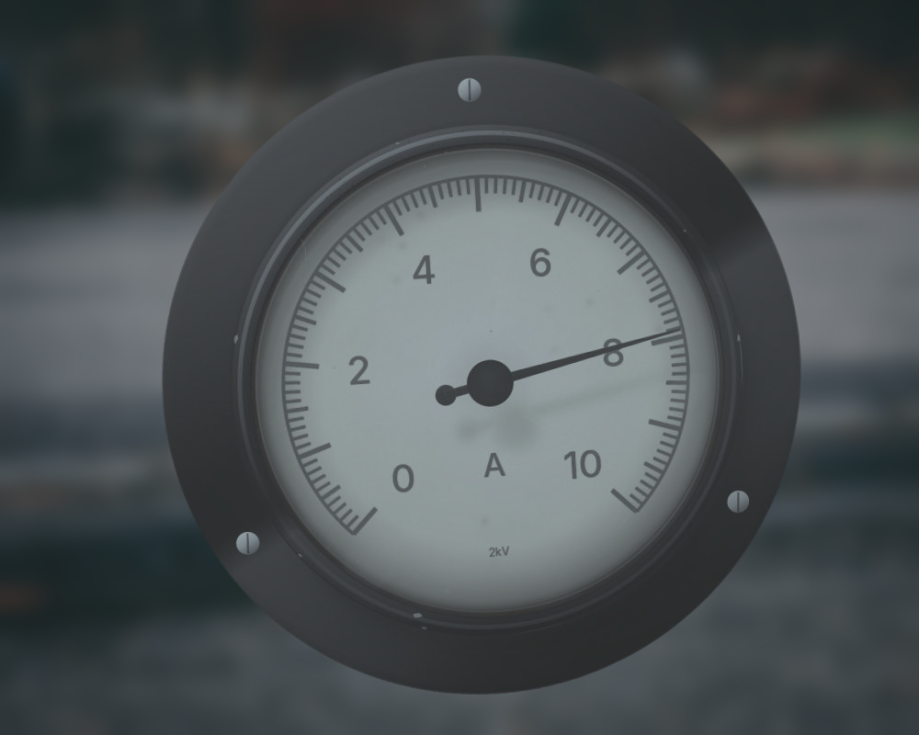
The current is 7.9A
